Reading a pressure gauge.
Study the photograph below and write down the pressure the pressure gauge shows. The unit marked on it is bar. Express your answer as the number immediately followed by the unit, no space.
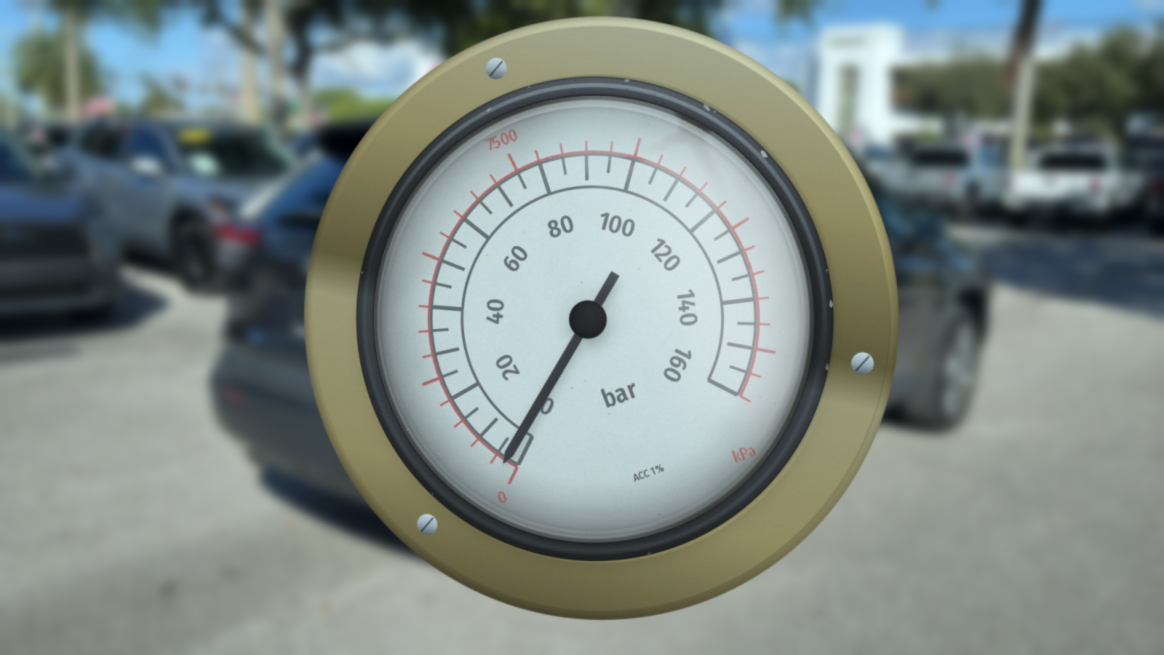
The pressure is 2.5bar
